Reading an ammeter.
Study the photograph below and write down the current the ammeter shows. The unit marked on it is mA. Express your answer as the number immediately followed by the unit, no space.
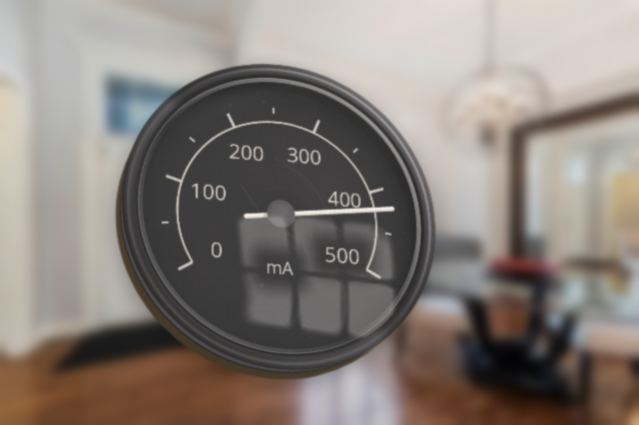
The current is 425mA
